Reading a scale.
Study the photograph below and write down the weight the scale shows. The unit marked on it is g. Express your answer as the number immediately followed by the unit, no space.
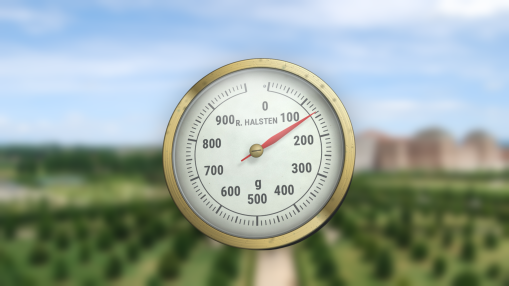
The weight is 140g
